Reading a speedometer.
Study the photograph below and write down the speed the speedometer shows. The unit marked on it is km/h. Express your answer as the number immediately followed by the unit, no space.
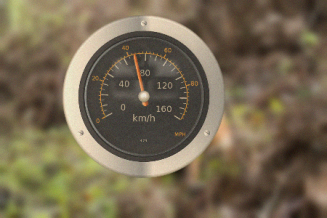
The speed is 70km/h
